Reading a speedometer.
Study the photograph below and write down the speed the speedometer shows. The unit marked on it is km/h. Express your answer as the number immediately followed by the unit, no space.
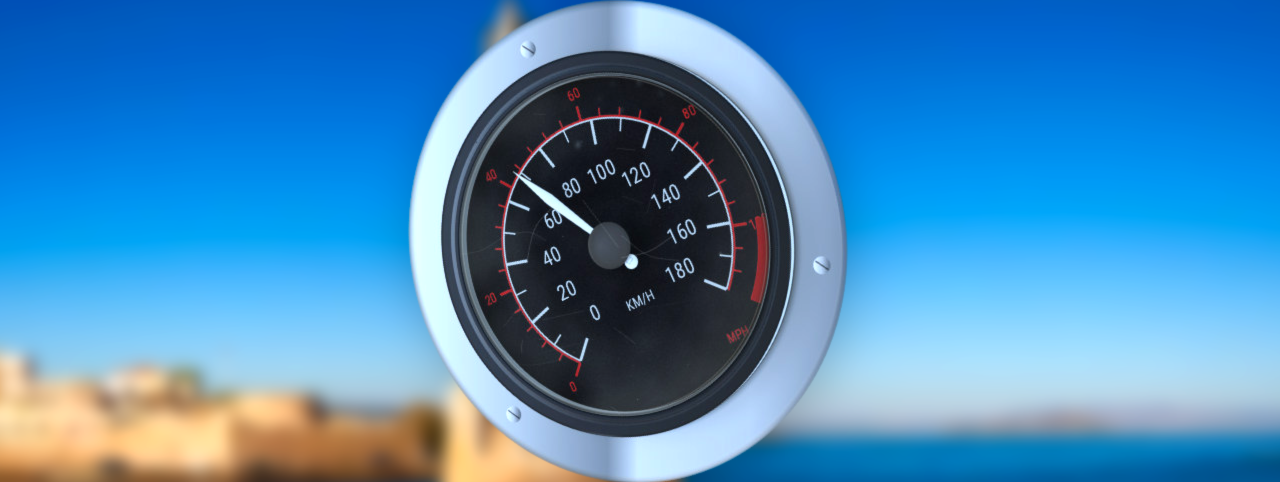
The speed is 70km/h
